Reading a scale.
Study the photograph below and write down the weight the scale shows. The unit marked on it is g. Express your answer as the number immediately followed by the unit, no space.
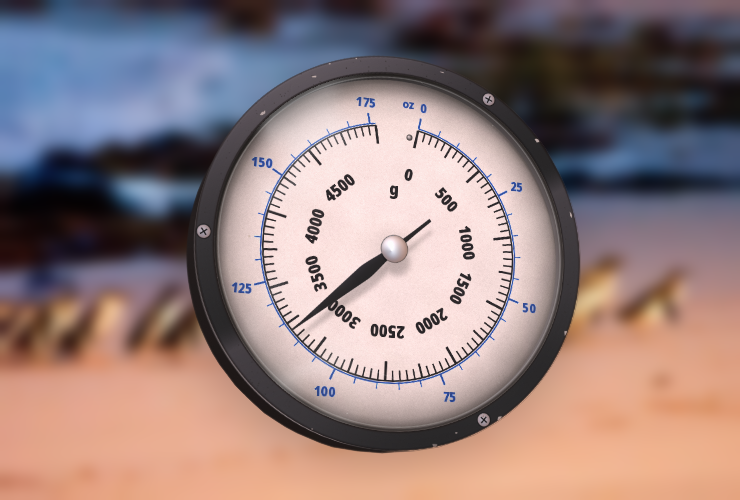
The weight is 3200g
